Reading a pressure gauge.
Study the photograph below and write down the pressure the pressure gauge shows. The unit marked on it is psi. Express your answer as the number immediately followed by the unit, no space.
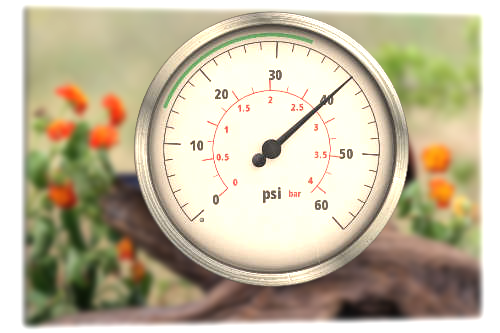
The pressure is 40psi
